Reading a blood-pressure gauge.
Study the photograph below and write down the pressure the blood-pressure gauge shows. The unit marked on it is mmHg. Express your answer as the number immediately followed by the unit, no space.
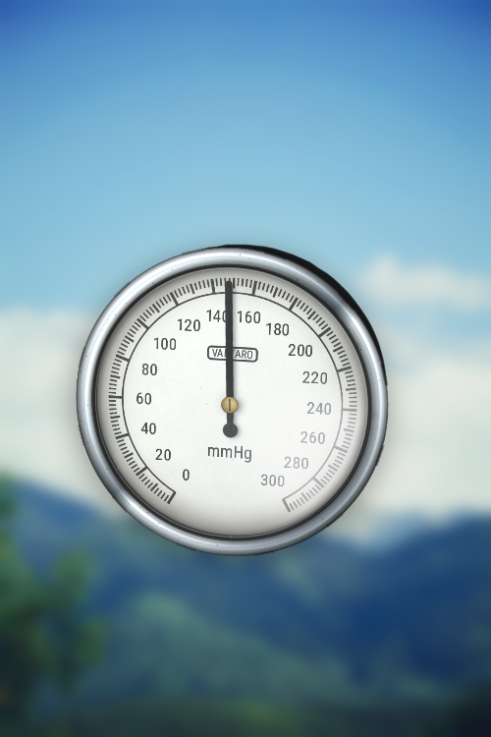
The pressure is 148mmHg
